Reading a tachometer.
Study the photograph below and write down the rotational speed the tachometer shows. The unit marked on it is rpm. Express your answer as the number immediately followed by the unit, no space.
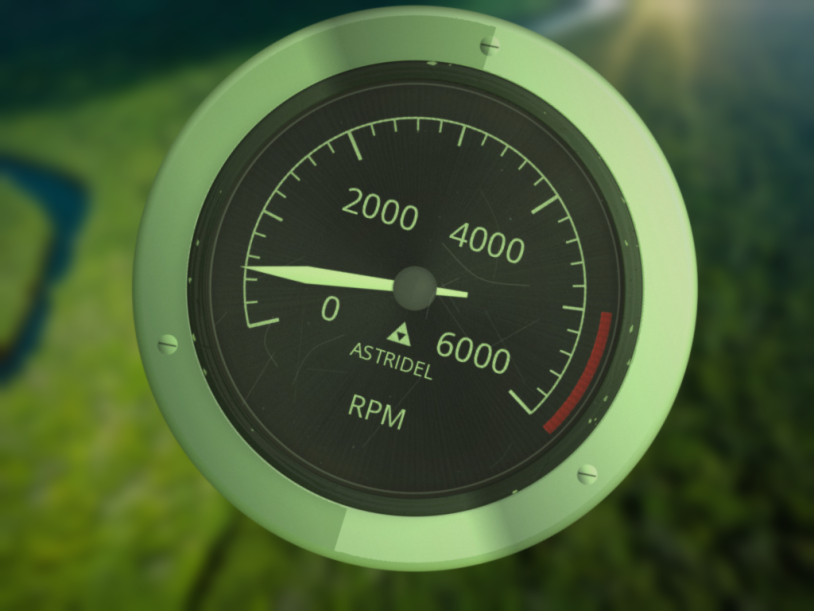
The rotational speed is 500rpm
